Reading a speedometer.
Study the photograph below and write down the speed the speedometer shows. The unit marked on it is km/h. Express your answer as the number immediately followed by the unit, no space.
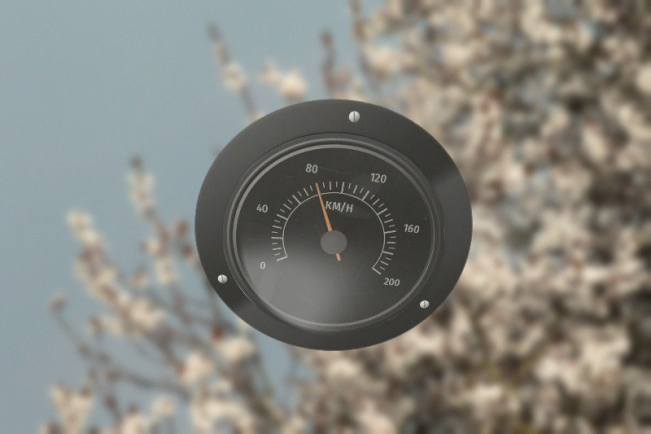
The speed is 80km/h
